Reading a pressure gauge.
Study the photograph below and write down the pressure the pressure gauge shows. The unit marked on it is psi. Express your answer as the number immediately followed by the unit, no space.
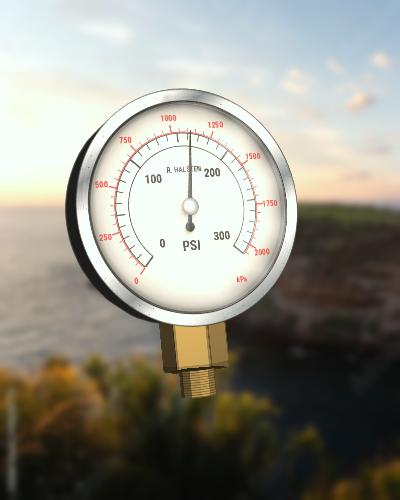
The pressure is 160psi
